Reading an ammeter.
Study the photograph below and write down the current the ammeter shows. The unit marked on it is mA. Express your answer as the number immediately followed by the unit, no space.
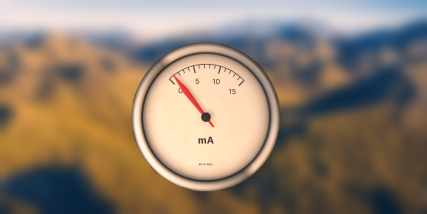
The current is 1mA
